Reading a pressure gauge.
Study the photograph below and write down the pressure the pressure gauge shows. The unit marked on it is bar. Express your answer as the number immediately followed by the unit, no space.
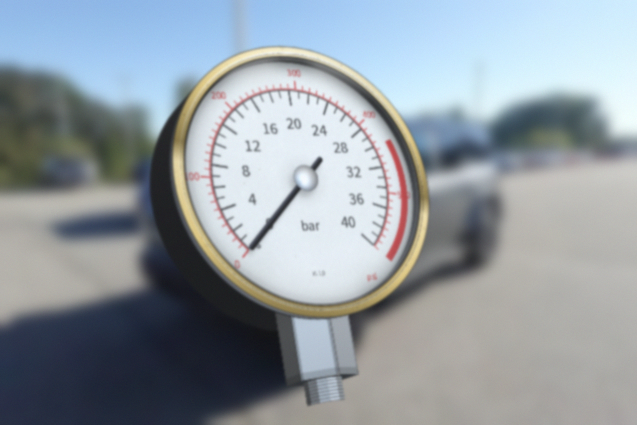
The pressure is 0bar
